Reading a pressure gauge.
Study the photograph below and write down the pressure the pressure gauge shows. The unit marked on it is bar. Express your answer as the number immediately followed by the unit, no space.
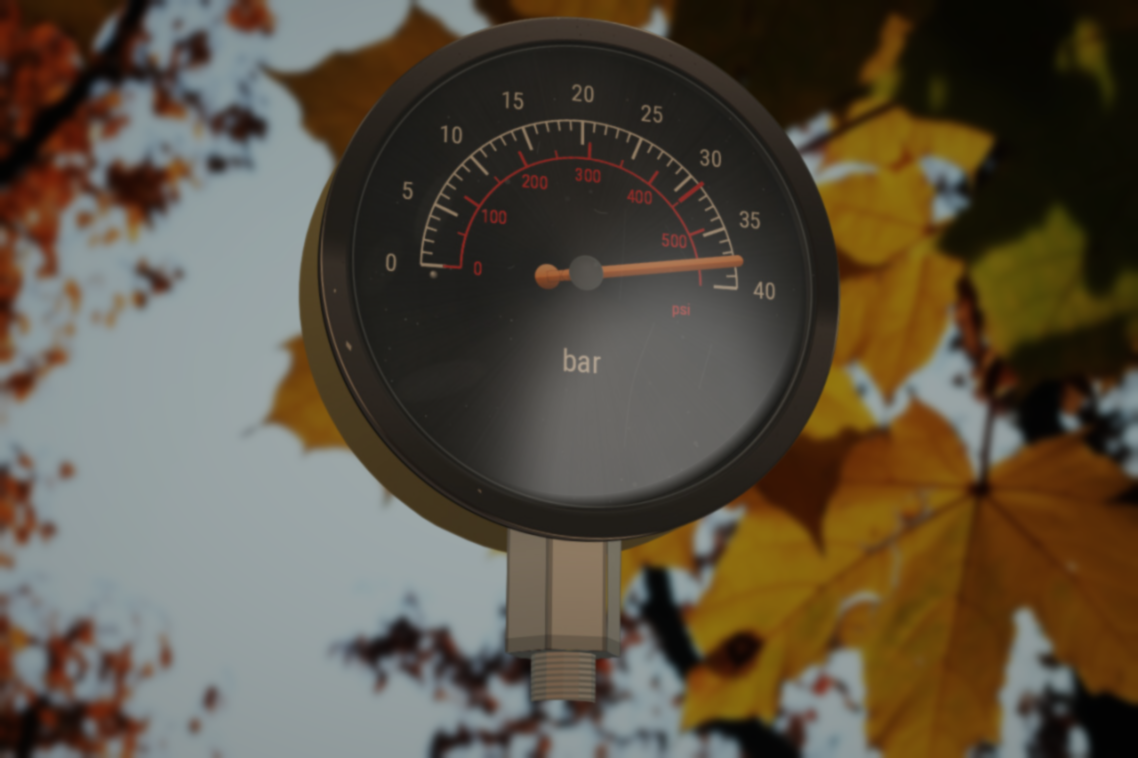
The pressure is 38bar
